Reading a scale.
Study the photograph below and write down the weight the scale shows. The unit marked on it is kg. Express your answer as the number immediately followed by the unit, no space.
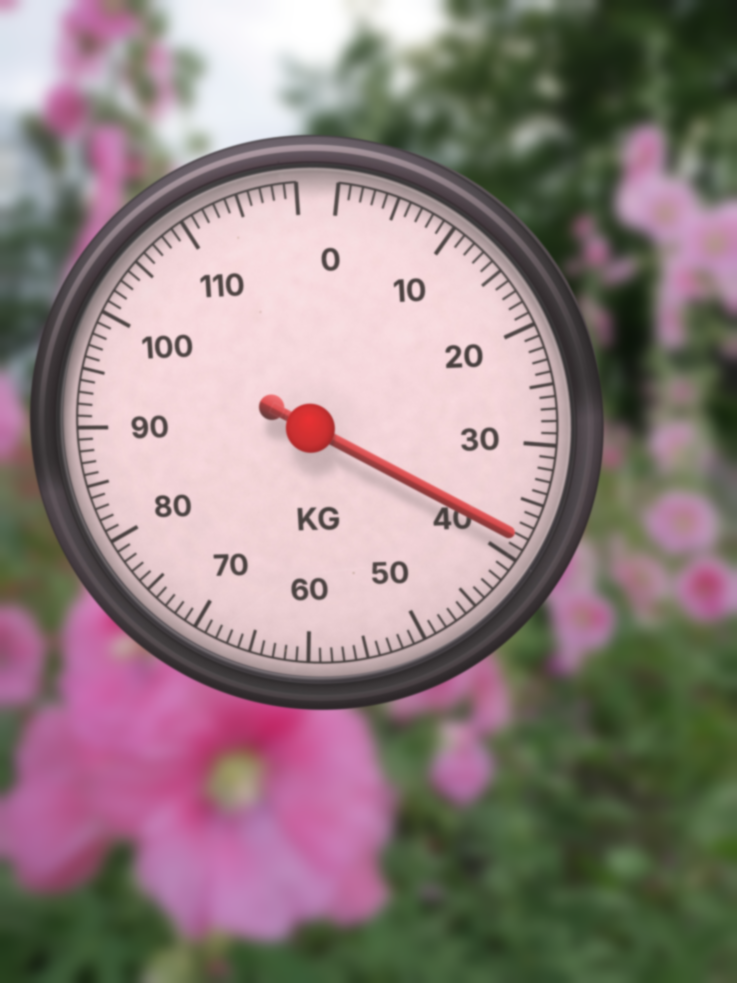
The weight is 38kg
